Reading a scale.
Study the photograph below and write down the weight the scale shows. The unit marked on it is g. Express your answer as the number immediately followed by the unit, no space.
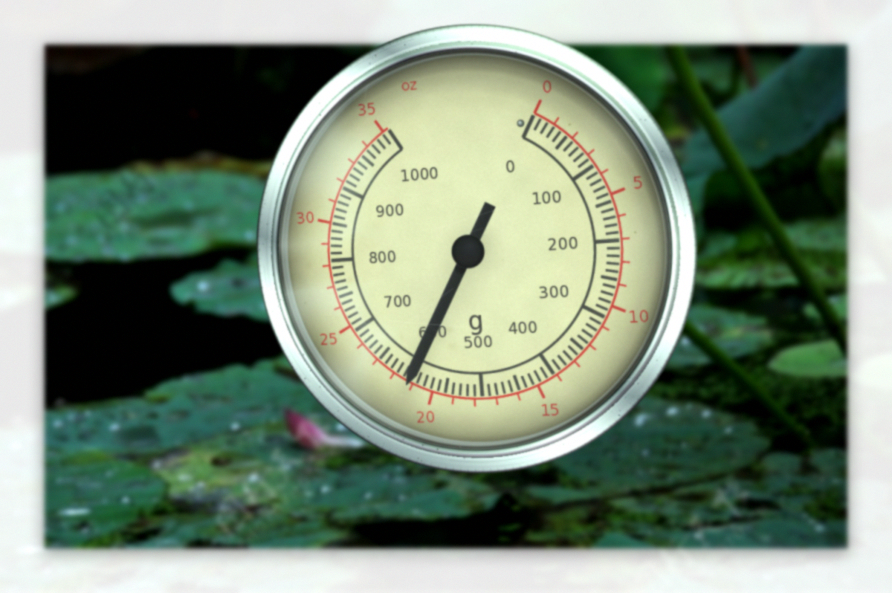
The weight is 600g
